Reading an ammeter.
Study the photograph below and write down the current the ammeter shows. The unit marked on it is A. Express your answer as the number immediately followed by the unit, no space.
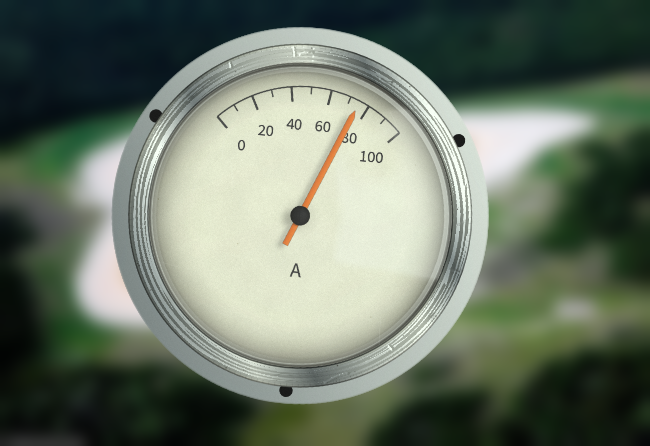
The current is 75A
